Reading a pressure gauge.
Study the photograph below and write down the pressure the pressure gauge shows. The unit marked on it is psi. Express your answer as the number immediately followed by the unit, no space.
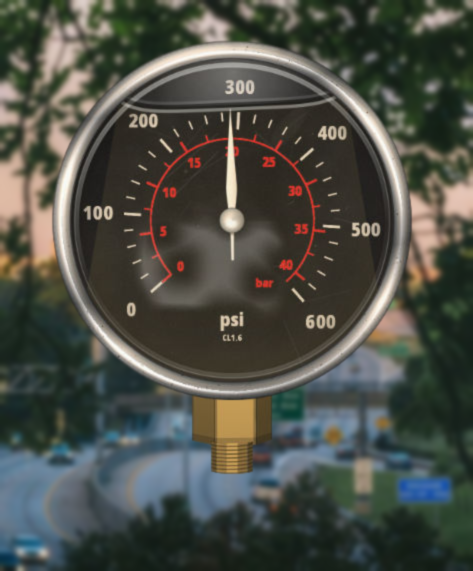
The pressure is 290psi
